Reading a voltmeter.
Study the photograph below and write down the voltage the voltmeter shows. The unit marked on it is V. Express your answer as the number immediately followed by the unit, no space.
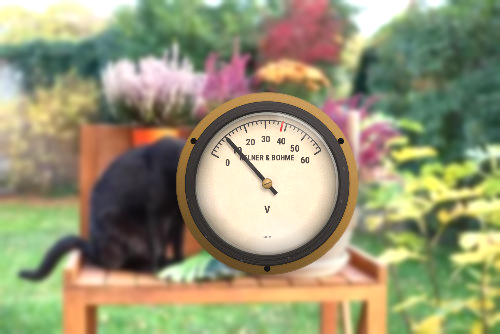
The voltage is 10V
